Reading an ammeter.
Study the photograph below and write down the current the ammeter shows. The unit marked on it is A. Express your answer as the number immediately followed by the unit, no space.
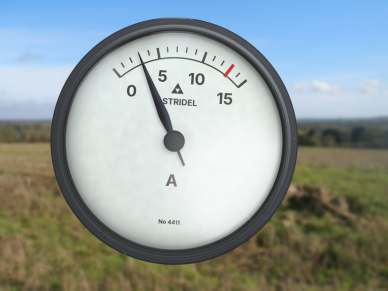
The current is 3A
